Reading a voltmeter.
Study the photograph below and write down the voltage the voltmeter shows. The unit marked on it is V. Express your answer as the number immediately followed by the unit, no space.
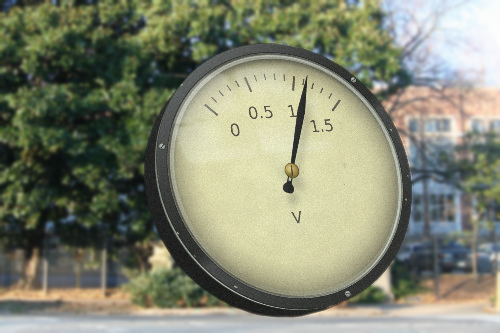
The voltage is 1.1V
